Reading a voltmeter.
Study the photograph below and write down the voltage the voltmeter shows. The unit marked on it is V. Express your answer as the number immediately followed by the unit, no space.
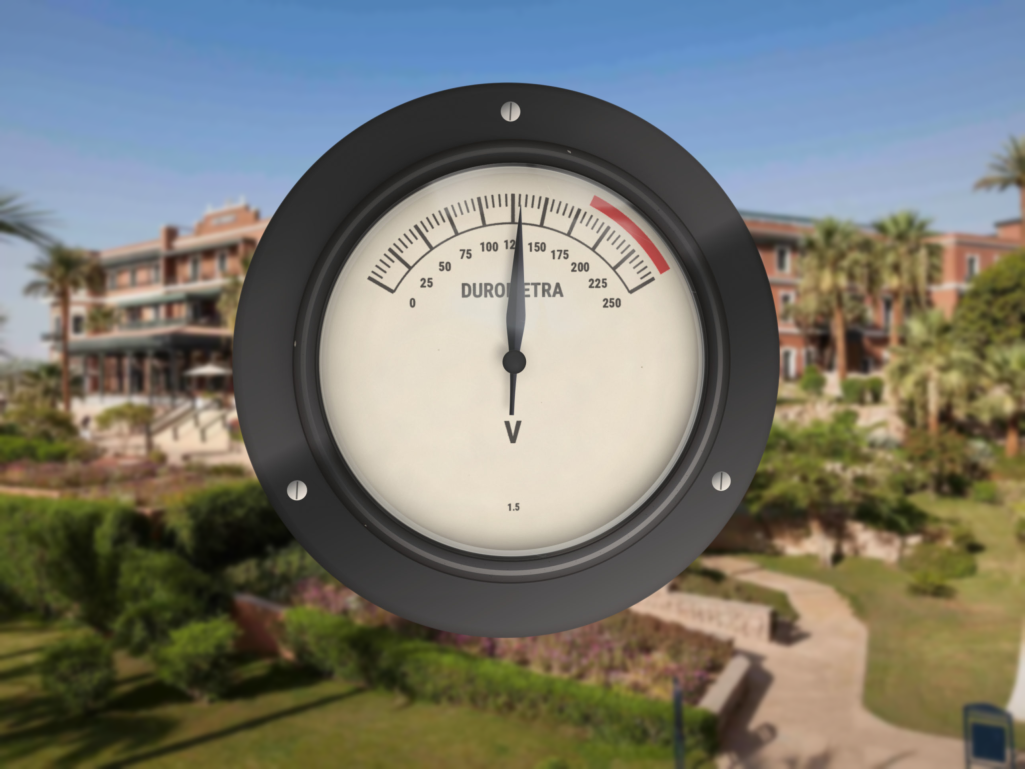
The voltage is 130V
